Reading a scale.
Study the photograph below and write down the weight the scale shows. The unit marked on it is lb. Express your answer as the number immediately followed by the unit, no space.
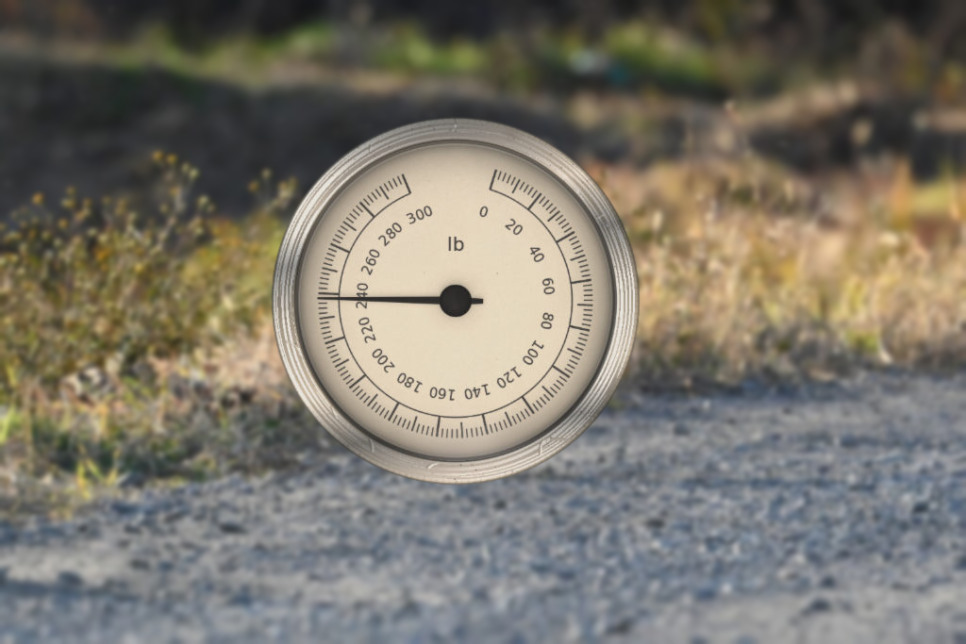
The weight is 238lb
